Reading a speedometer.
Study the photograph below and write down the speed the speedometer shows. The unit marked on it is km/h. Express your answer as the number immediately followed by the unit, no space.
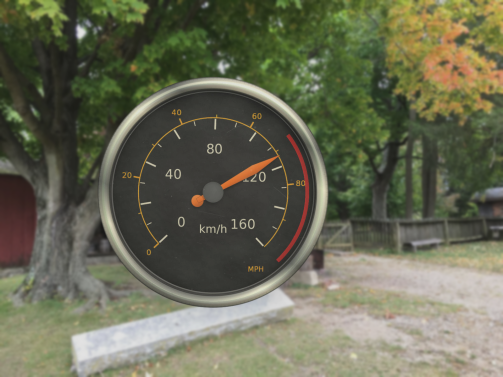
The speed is 115km/h
